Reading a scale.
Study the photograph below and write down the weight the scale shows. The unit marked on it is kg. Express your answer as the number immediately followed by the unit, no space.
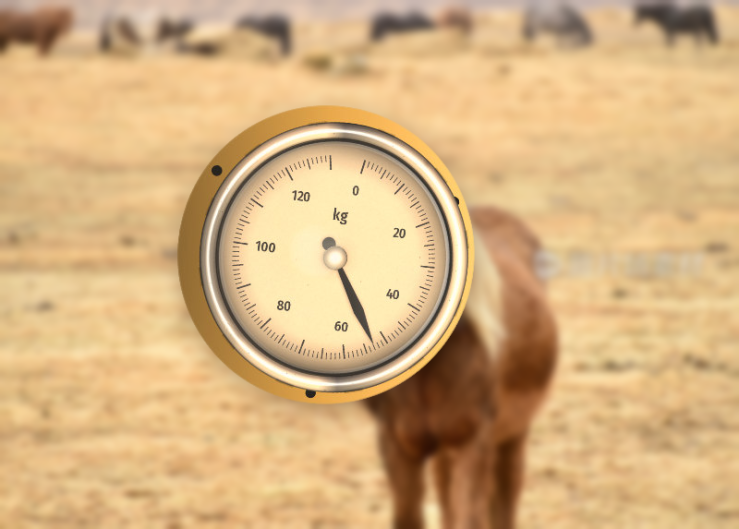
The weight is 53kg
